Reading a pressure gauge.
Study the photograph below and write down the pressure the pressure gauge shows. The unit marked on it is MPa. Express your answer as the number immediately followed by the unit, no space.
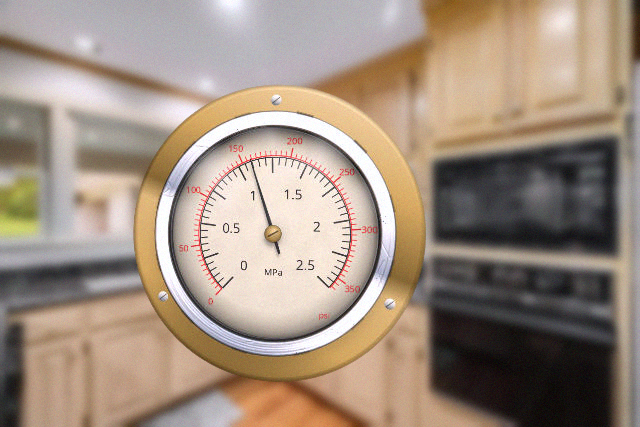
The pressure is 1.1MPa
